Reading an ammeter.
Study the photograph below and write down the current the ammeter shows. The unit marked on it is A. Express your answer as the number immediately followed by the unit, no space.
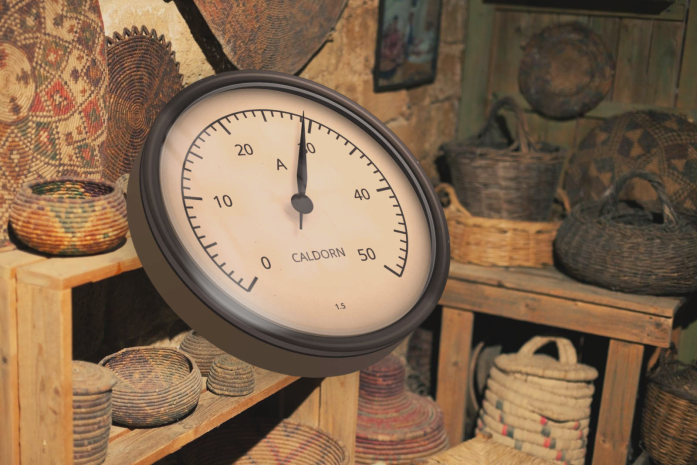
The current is 29A
